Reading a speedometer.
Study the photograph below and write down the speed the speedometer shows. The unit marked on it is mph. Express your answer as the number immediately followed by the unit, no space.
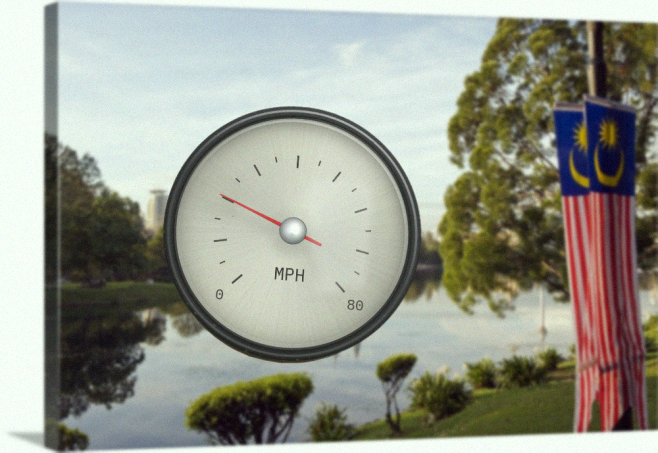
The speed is 20mph
